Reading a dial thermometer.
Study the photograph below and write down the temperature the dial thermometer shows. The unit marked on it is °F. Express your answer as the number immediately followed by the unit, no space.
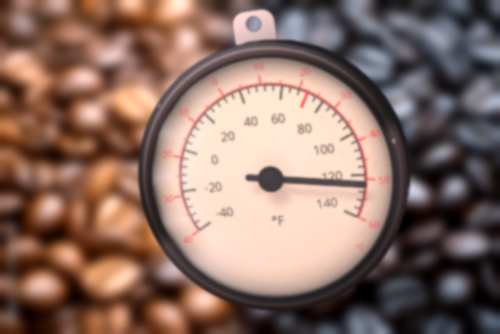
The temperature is 124°F
